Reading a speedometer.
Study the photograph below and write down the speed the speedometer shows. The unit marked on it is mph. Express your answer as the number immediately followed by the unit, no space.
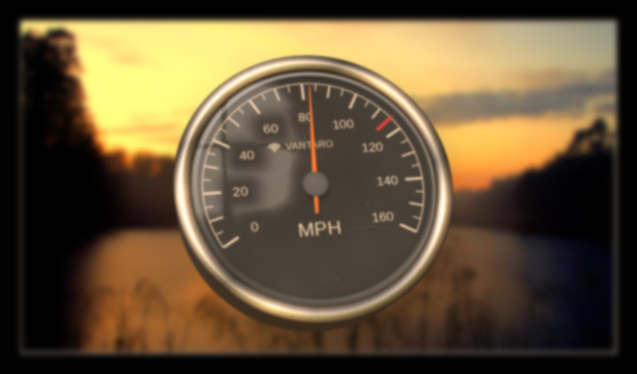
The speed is 82.5mph
